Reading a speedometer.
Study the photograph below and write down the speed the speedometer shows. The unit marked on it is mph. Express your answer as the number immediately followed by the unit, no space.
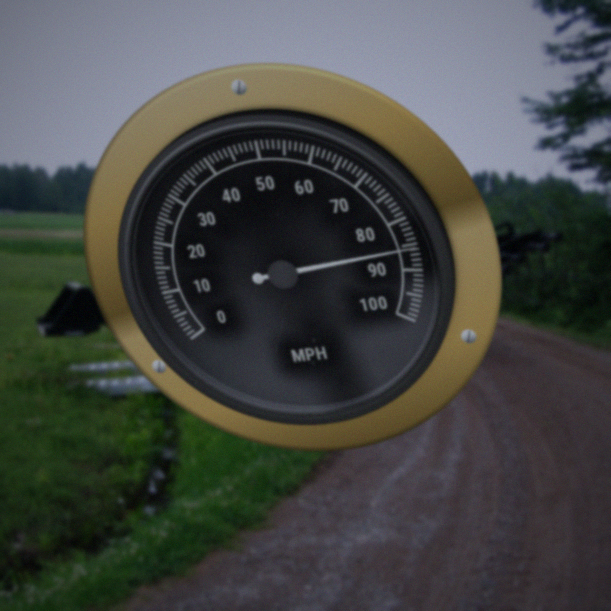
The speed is 85mph
